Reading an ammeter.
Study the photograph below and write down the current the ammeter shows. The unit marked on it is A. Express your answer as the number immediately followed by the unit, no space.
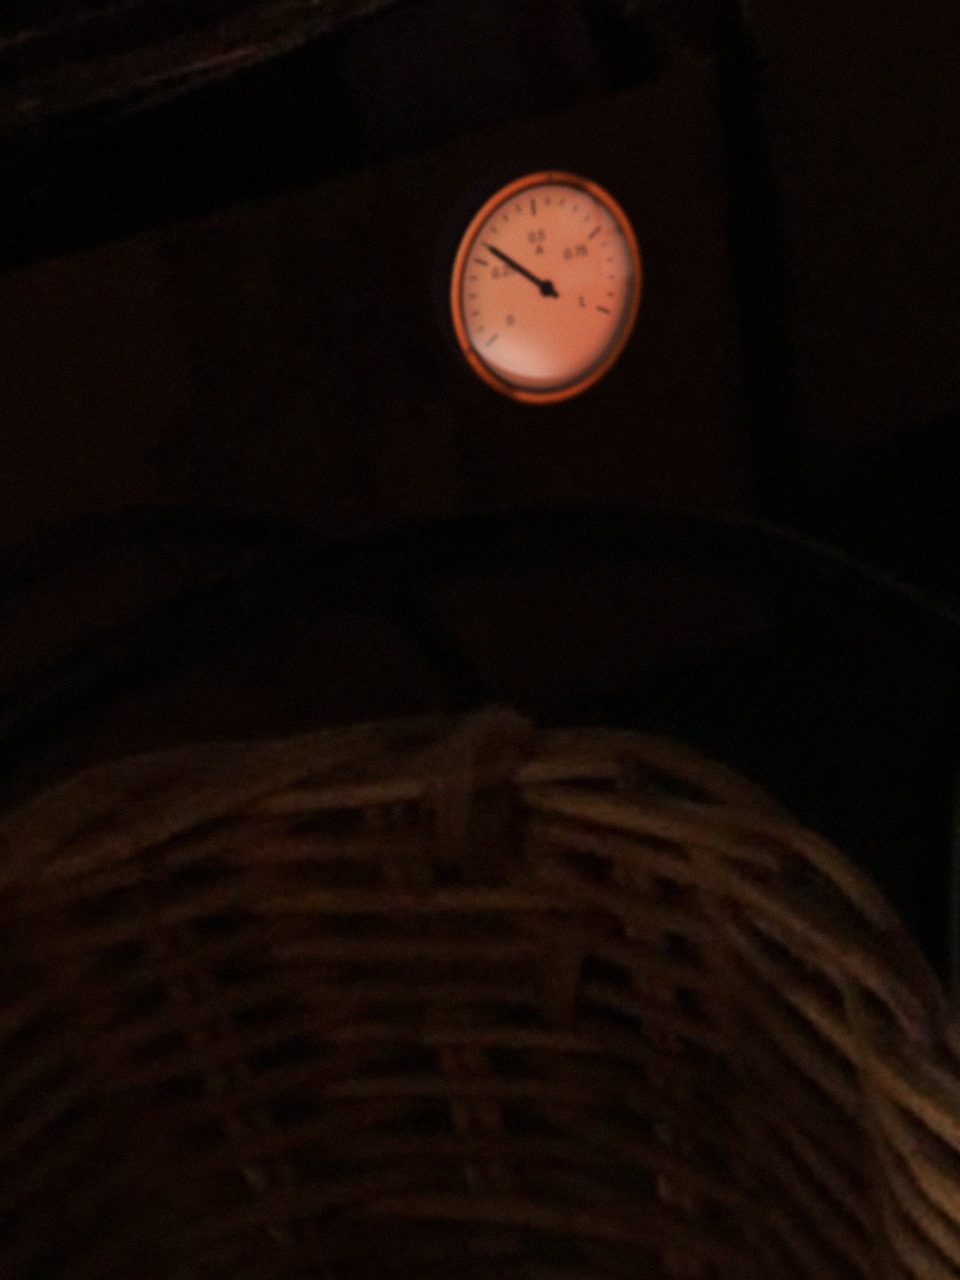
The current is 0.3A
